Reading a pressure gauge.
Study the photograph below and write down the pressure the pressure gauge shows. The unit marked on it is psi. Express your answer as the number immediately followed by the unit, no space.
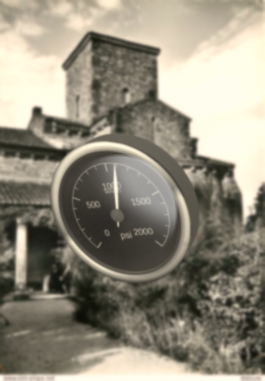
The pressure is 1100psi
